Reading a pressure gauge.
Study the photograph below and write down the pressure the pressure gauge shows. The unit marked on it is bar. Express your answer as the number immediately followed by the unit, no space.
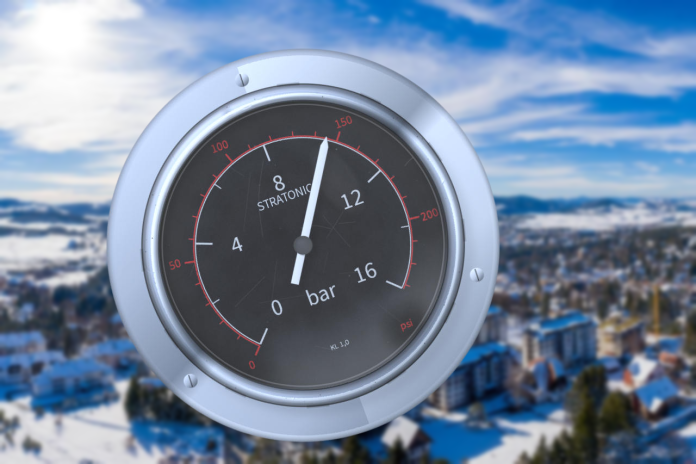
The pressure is 10bar
